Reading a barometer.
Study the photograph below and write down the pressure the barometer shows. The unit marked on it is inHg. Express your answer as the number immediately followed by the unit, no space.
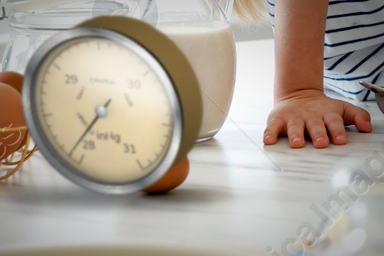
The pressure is 28.1inHg
